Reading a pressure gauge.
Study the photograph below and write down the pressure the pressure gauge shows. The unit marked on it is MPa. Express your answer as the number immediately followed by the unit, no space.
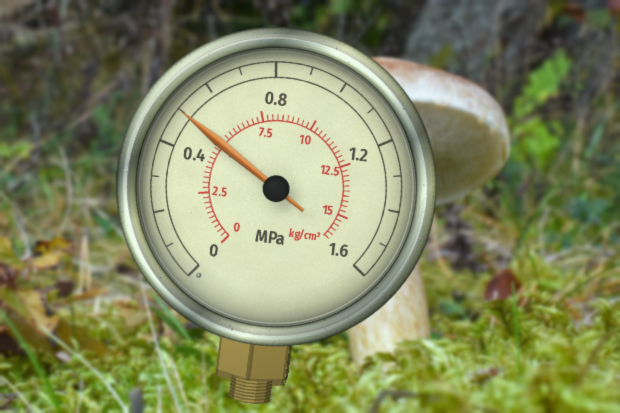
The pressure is 0.5MPa
